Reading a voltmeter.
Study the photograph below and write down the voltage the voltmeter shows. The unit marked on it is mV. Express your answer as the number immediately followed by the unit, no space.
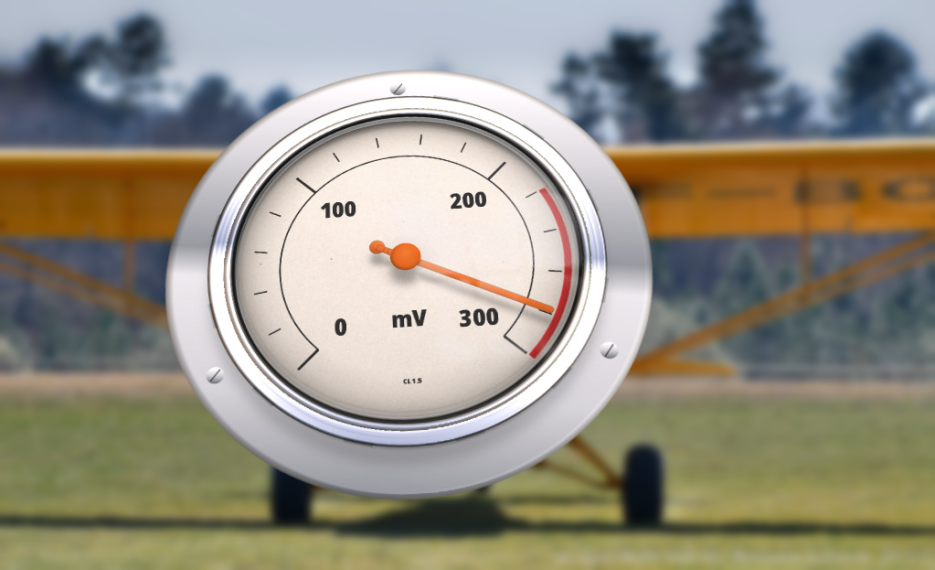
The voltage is 280mV
